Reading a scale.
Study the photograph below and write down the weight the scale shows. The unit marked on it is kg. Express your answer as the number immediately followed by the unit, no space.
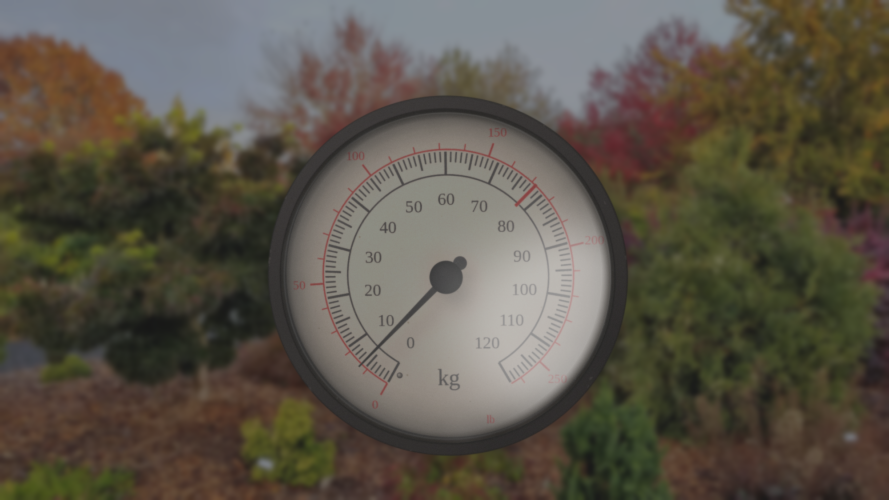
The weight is 6kg
